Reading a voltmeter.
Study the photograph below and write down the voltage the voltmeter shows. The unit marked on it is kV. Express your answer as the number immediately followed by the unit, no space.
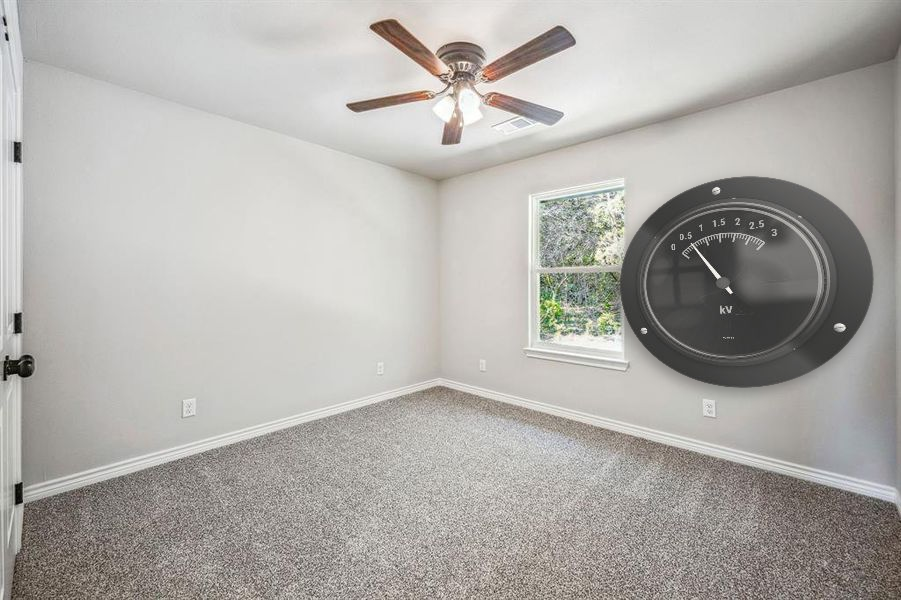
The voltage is 0.5kV
